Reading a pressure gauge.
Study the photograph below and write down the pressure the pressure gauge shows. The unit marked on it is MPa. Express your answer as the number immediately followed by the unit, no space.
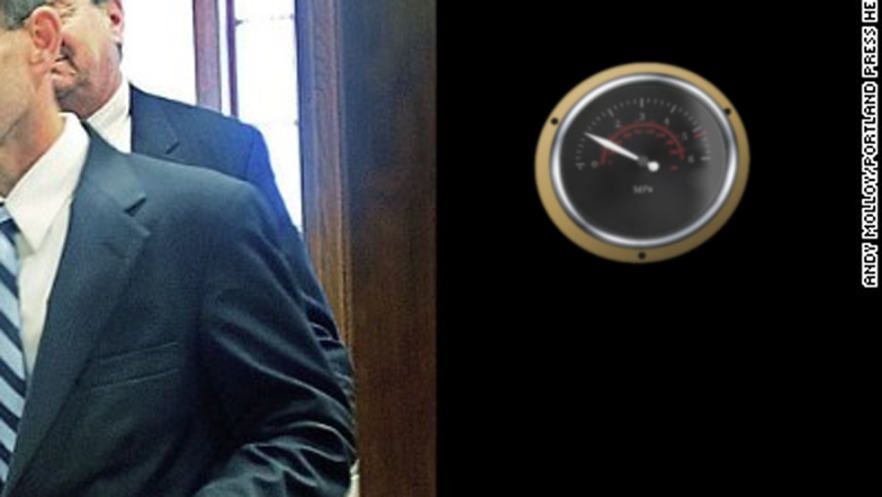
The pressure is 1MPa
